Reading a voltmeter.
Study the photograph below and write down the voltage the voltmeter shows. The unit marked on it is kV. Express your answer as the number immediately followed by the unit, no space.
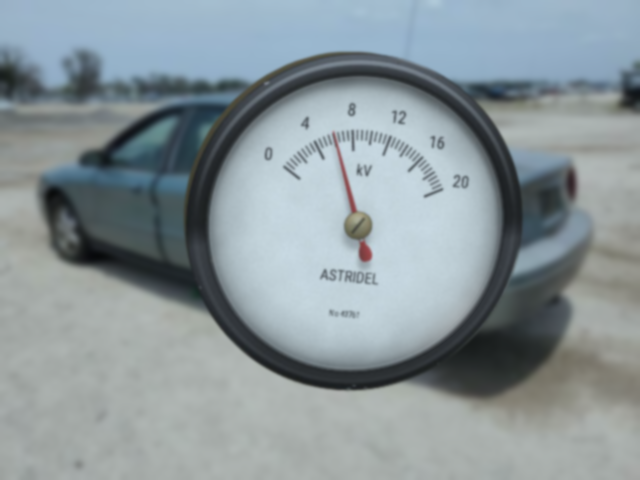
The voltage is 6kV
